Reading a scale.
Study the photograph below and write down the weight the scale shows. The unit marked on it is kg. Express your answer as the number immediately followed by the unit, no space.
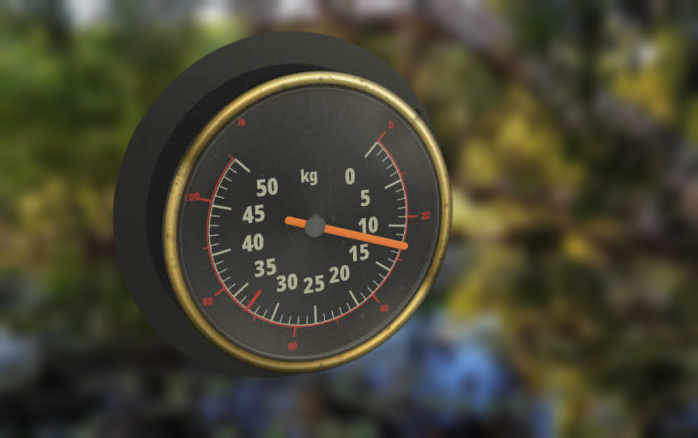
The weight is 12kg
